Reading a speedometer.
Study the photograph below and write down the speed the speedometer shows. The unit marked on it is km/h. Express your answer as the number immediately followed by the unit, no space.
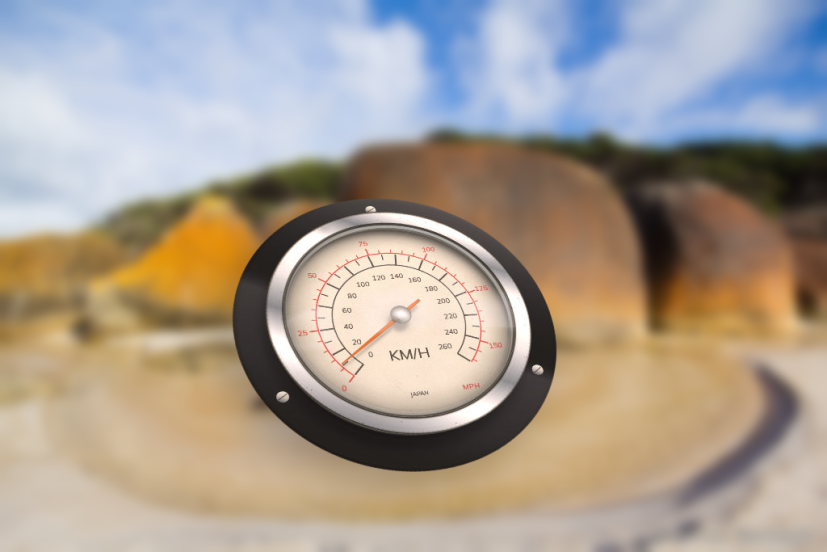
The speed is 10km/h
